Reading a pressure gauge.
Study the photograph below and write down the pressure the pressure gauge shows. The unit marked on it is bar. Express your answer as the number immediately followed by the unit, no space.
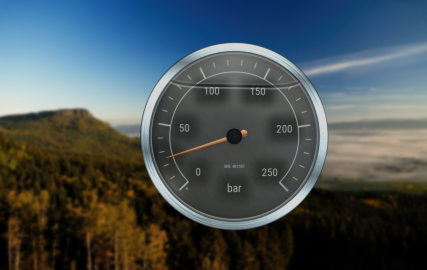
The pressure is 25bar
